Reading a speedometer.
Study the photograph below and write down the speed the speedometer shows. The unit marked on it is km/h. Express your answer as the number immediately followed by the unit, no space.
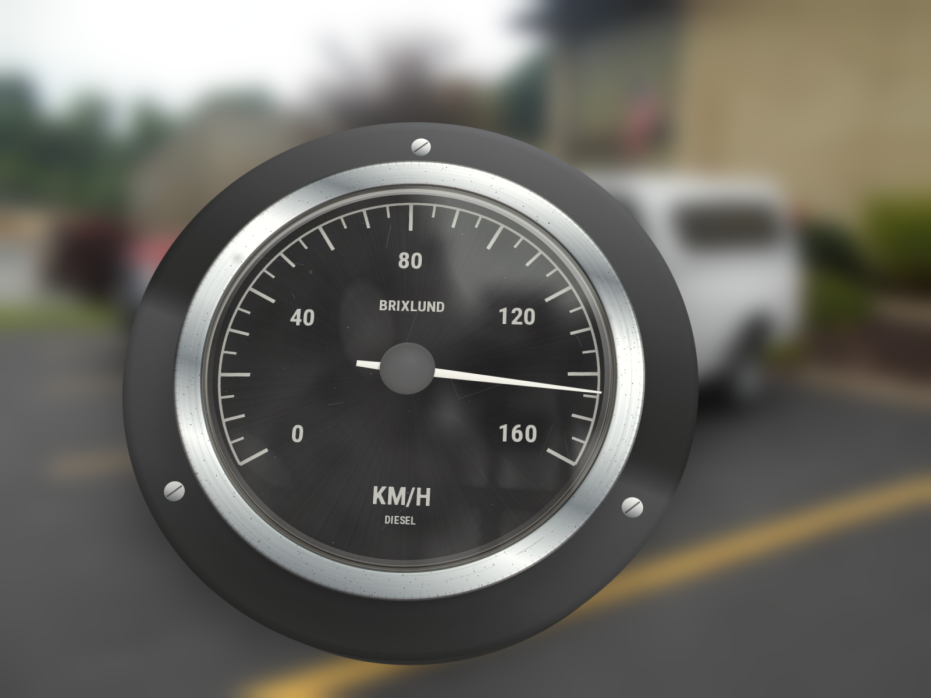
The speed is 145km/h
